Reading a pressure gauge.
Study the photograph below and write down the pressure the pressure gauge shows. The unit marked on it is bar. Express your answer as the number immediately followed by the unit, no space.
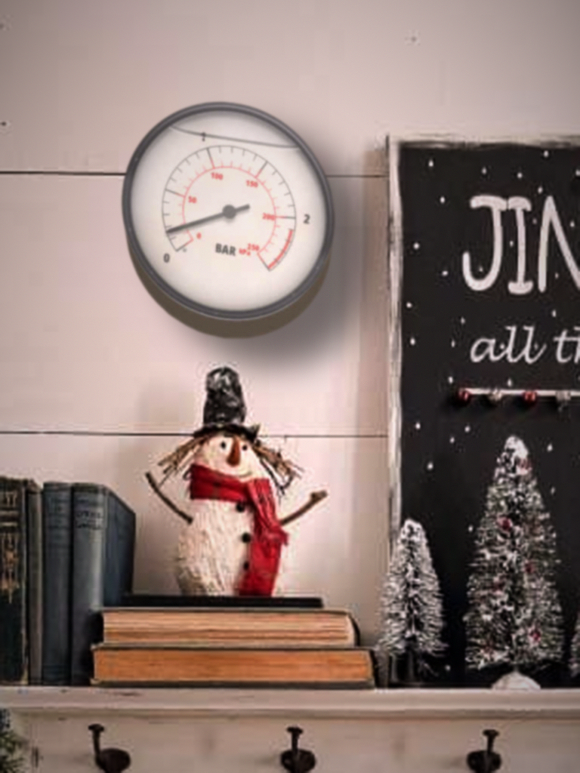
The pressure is 0.15bar
